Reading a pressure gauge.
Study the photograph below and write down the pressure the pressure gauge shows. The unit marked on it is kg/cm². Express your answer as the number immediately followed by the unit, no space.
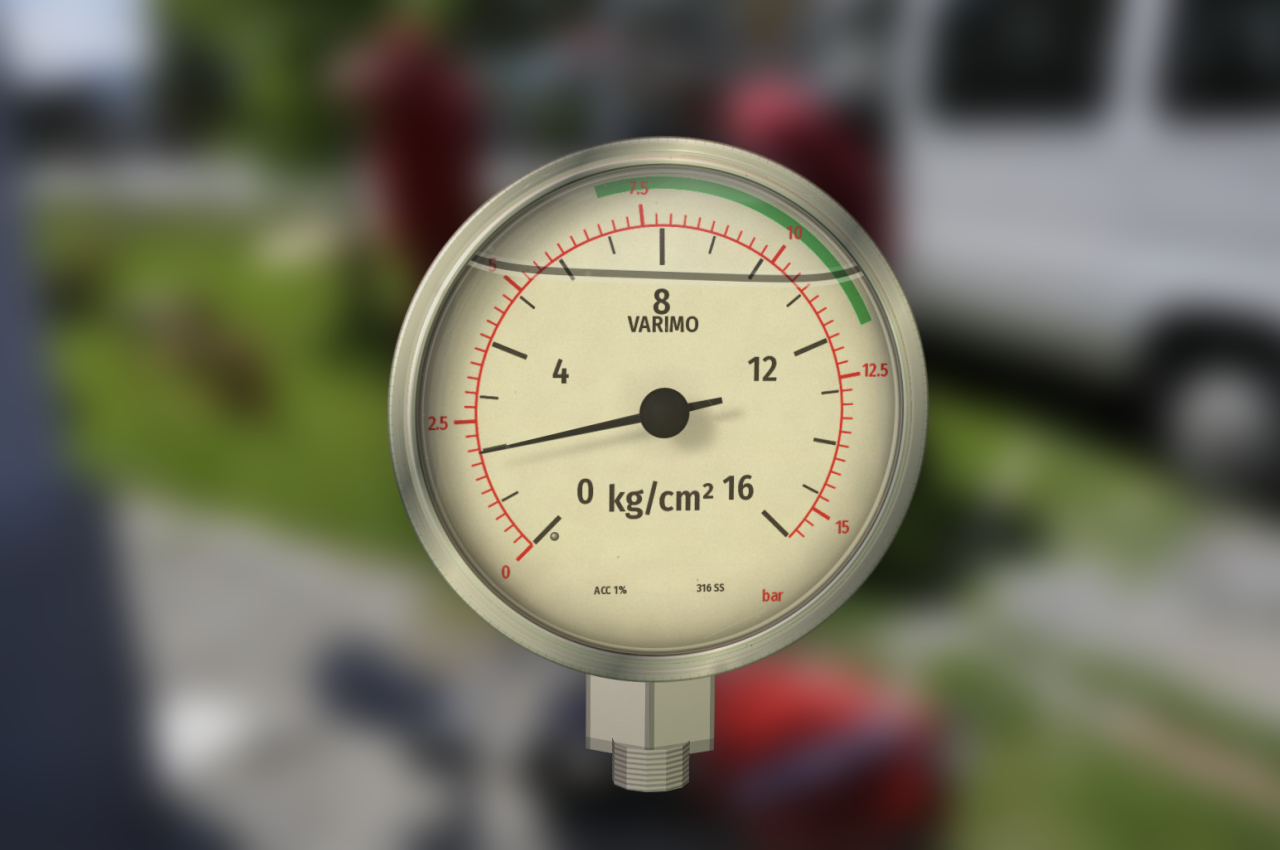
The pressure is 2kg/cm²
